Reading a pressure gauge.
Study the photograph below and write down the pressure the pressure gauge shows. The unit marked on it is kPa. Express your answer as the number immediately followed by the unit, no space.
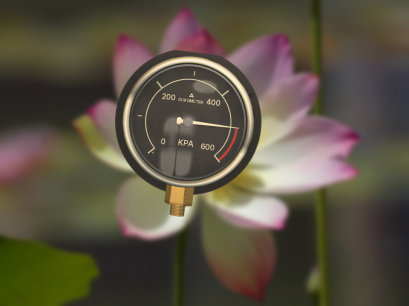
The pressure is 500kPa
